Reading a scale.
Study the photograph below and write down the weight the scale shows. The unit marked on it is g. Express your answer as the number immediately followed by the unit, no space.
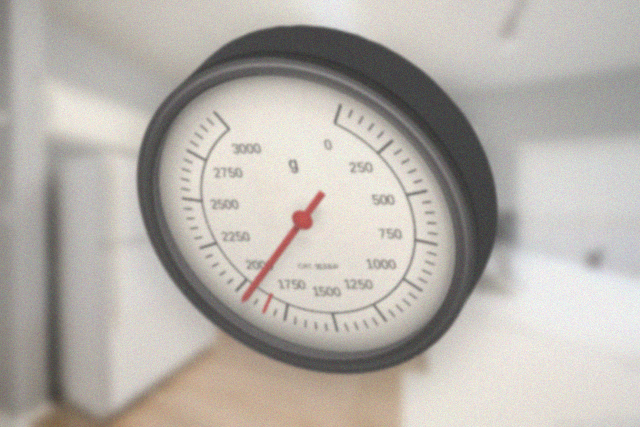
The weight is 1950g
